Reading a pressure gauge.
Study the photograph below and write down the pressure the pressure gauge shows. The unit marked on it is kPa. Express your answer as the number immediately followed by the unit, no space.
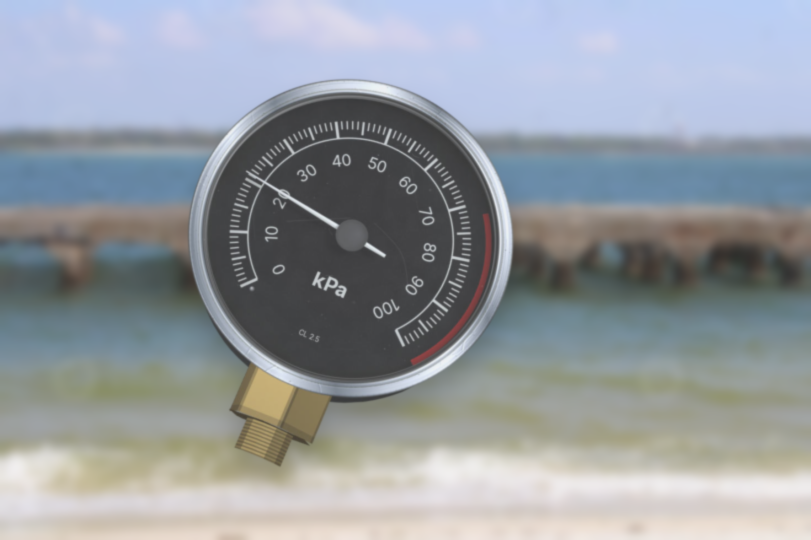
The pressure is 21kPa
